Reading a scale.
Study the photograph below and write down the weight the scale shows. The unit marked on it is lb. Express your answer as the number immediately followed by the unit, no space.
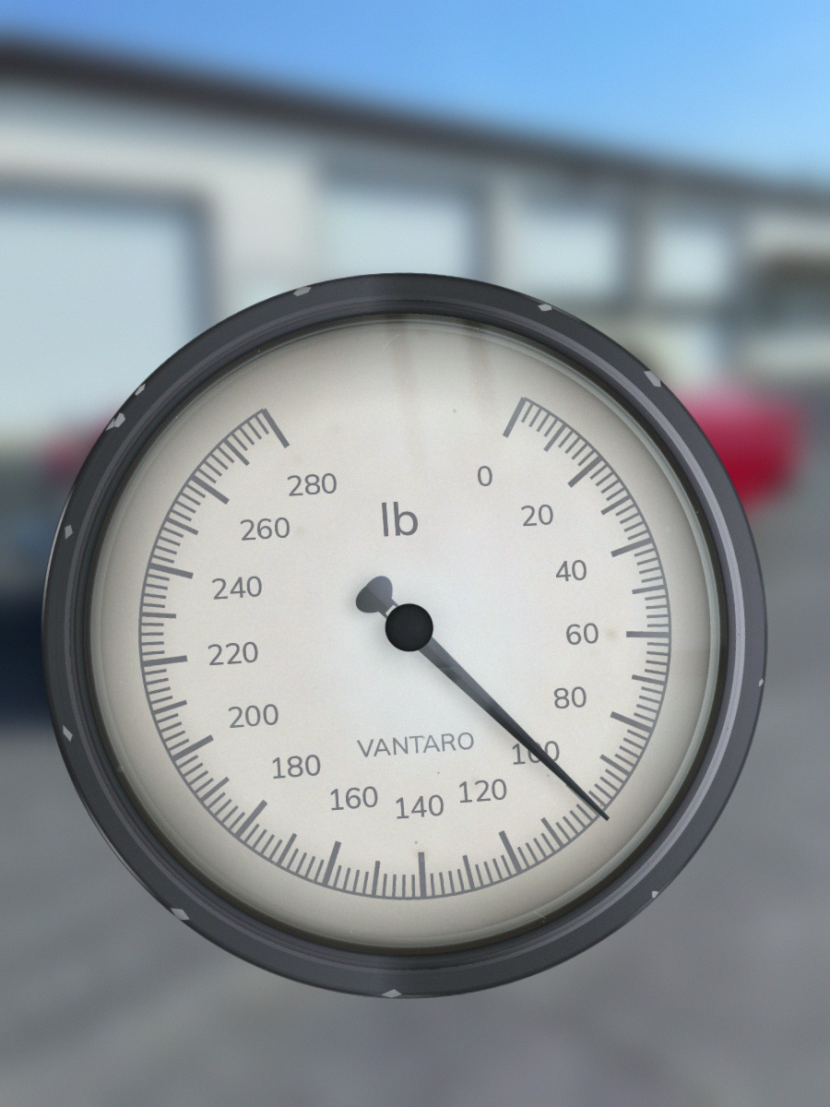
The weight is 100lb
